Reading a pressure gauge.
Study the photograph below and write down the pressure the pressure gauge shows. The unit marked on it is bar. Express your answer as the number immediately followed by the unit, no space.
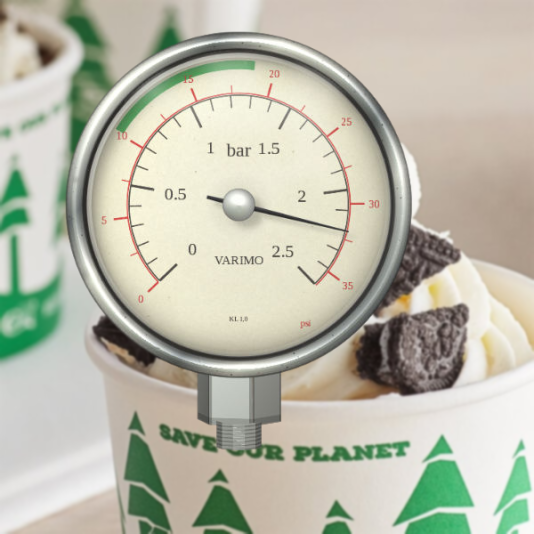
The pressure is 2.2bar
